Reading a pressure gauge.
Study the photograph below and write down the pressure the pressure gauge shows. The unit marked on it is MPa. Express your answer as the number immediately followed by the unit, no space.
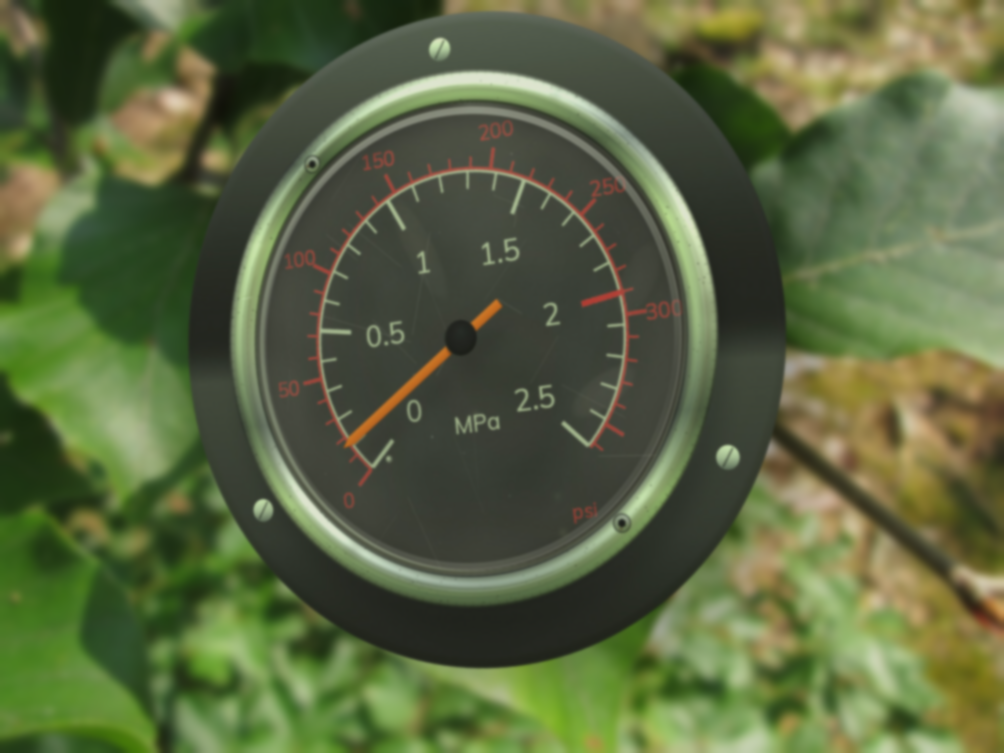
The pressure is 0.1MPa
